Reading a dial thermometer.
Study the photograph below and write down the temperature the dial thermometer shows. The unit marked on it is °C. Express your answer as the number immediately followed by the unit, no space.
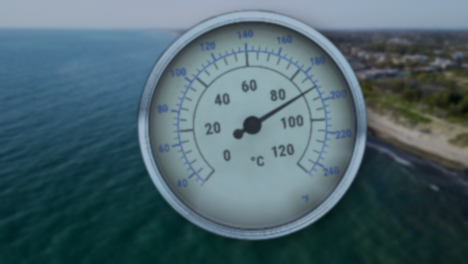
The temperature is 88°C
